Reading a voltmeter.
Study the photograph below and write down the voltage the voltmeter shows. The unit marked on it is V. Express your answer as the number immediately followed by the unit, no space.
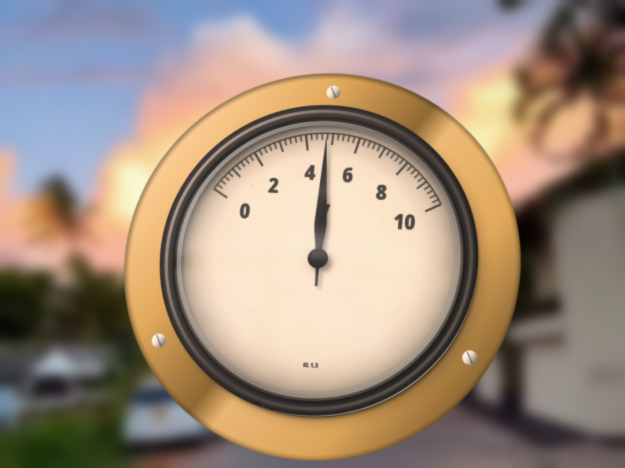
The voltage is 4.8V
